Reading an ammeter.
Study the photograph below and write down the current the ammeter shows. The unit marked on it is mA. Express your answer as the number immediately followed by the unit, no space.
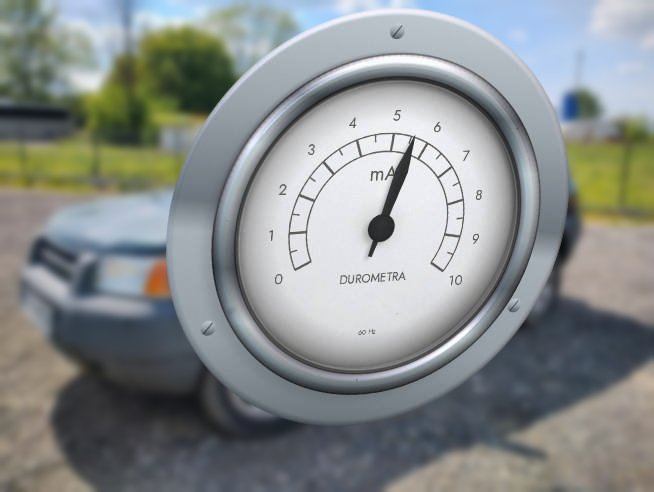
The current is 5.5mA
